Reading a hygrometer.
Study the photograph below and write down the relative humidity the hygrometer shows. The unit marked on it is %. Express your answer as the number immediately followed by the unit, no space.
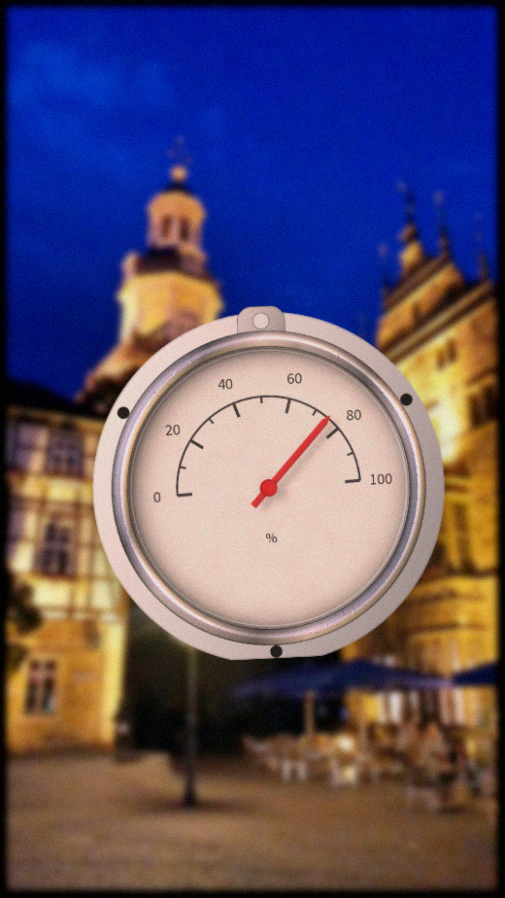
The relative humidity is 75%
